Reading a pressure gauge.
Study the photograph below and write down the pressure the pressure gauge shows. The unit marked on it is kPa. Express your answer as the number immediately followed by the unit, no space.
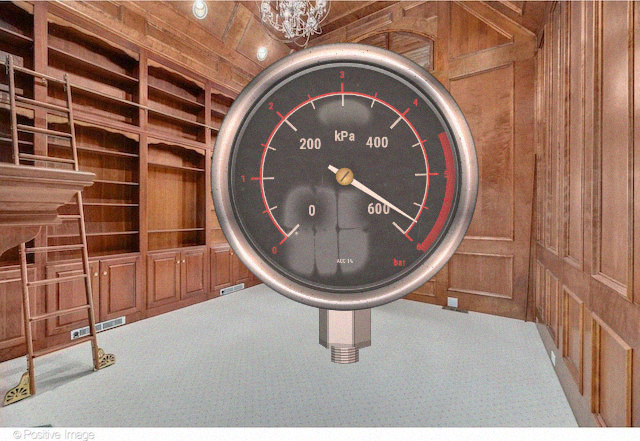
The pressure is 575kPa
